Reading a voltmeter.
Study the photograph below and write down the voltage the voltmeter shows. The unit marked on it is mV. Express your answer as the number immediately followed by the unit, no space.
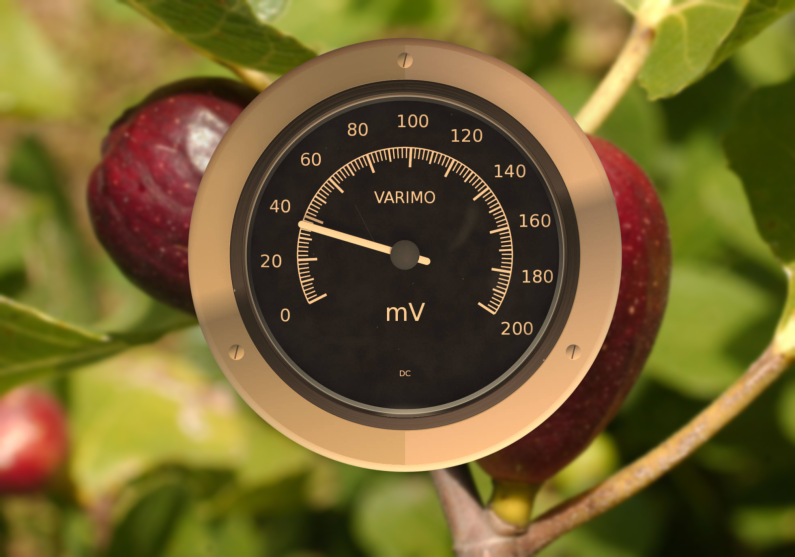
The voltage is 36mV
